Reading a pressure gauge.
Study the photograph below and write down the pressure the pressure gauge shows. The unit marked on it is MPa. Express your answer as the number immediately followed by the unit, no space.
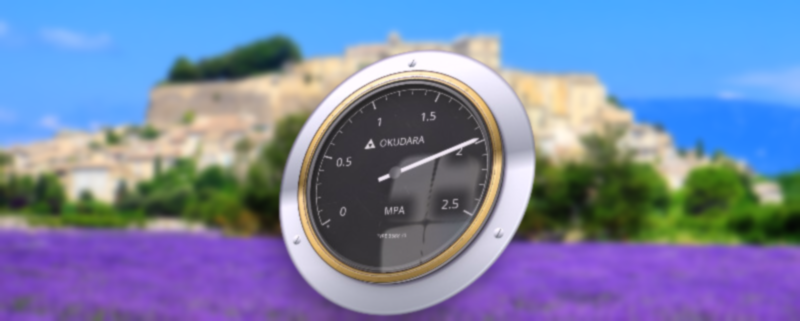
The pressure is 2MPa
